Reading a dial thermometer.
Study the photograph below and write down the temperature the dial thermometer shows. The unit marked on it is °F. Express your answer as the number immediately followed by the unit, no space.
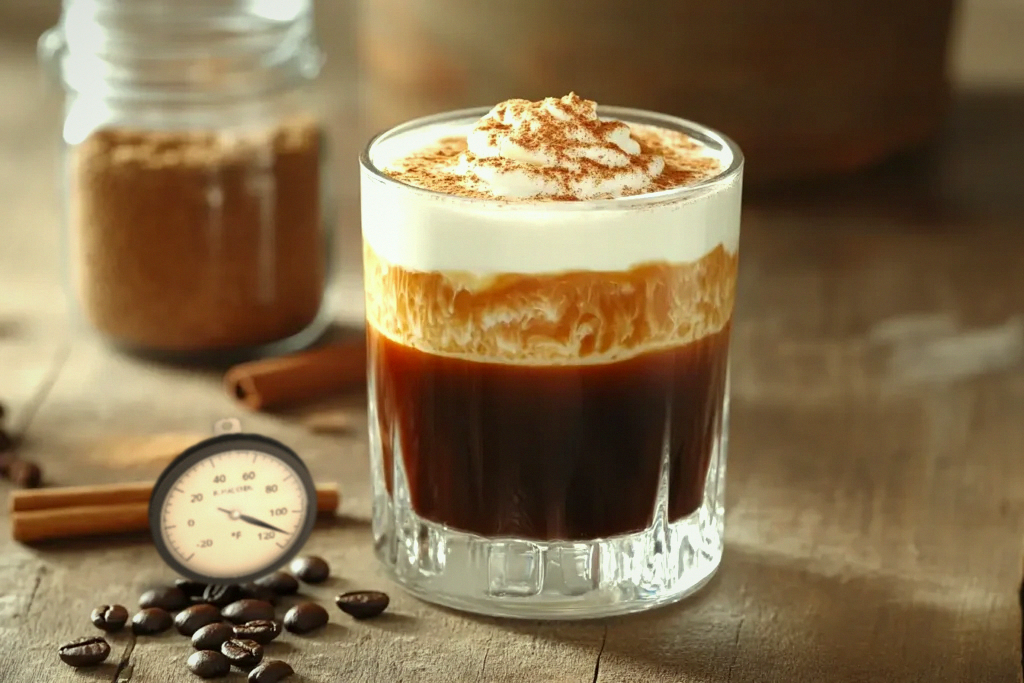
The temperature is 112°F
